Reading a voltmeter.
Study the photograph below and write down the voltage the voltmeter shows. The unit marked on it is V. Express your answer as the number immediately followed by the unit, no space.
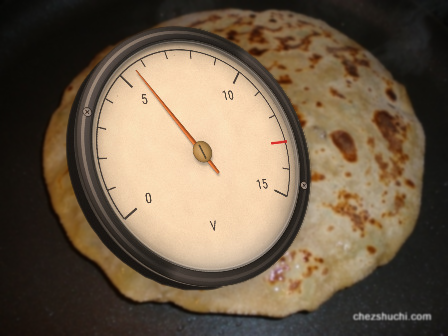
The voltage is 5.5V
